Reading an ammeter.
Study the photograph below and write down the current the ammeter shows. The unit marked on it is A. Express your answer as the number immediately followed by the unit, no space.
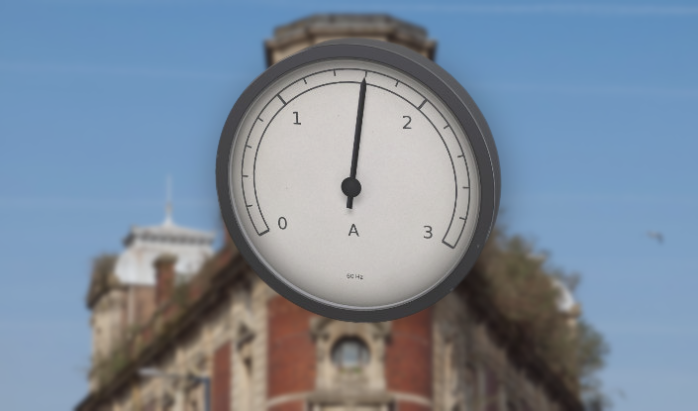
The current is 1.6A
